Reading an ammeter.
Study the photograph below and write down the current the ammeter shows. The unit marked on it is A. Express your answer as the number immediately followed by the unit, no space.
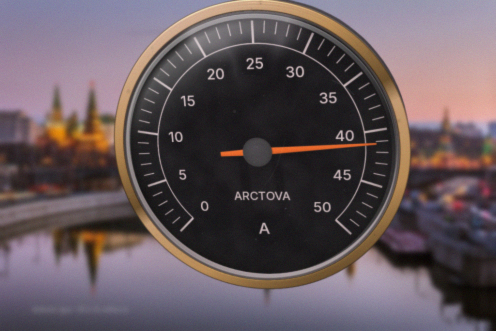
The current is 41A
